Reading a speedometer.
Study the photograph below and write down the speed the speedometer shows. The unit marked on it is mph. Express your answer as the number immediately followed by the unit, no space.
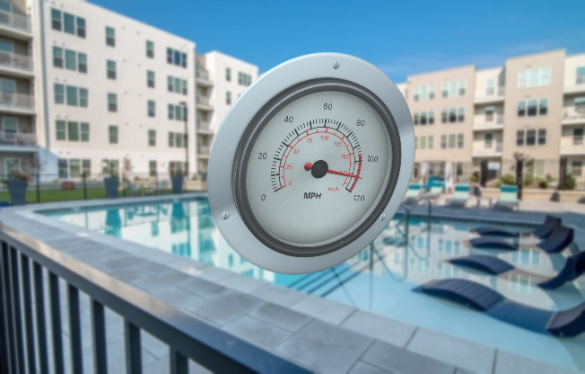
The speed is 110mph
